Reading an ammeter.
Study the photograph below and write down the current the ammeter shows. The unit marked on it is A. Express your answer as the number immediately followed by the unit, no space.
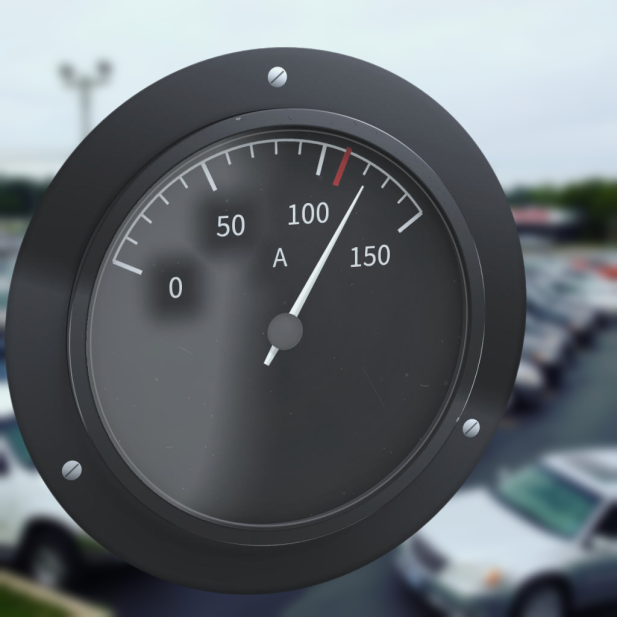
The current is 120A
